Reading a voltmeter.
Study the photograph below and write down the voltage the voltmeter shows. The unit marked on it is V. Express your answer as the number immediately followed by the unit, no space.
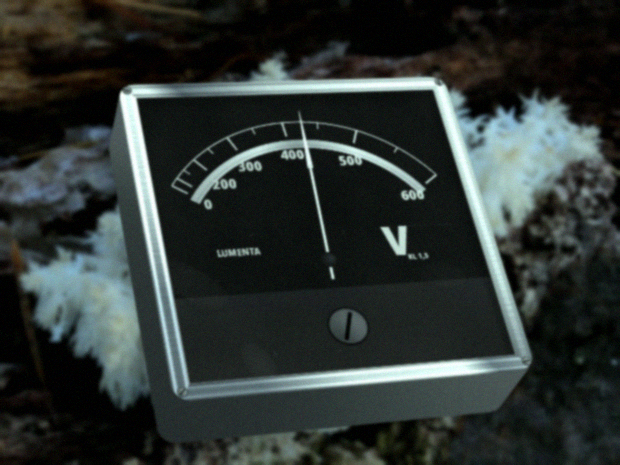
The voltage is 425V
